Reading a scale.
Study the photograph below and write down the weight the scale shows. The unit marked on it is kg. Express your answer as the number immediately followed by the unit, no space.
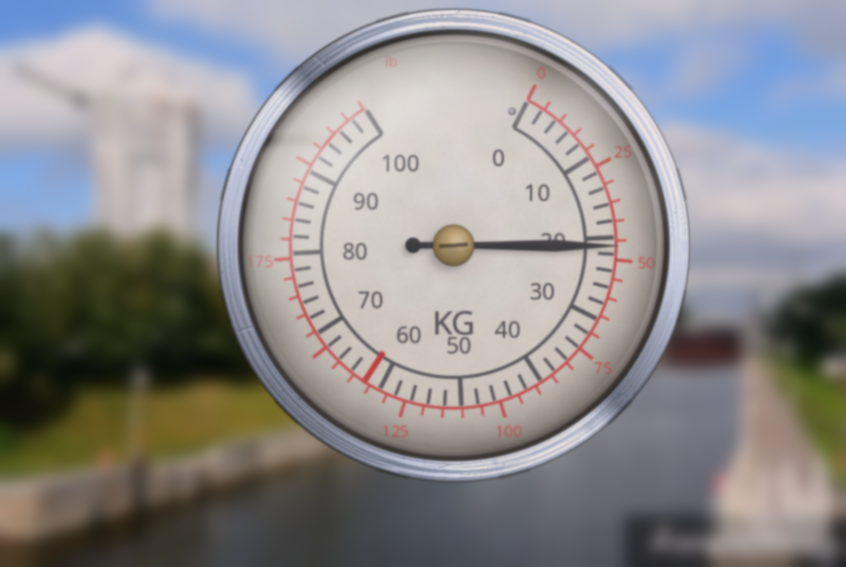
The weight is 21kg
